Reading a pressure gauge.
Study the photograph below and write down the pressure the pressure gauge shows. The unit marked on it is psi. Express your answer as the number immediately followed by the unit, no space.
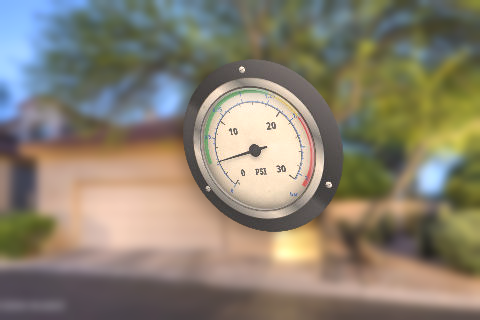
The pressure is 4psi
